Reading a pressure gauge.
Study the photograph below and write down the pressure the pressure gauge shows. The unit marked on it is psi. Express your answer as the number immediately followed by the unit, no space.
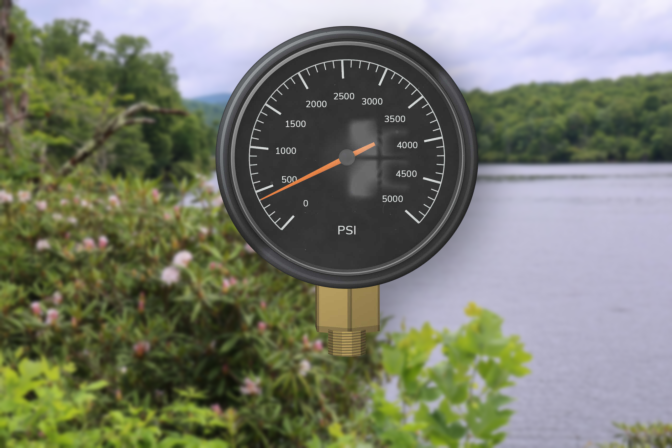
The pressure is 400psi
